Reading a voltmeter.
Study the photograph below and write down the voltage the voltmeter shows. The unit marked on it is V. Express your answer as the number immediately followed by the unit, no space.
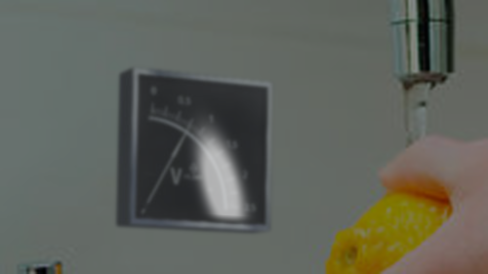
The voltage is 0.75V
